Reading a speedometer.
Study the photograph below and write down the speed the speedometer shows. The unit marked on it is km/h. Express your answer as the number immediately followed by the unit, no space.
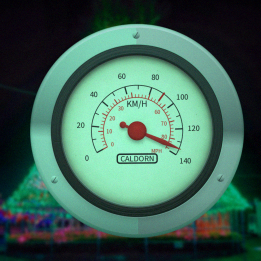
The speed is 135km/h
